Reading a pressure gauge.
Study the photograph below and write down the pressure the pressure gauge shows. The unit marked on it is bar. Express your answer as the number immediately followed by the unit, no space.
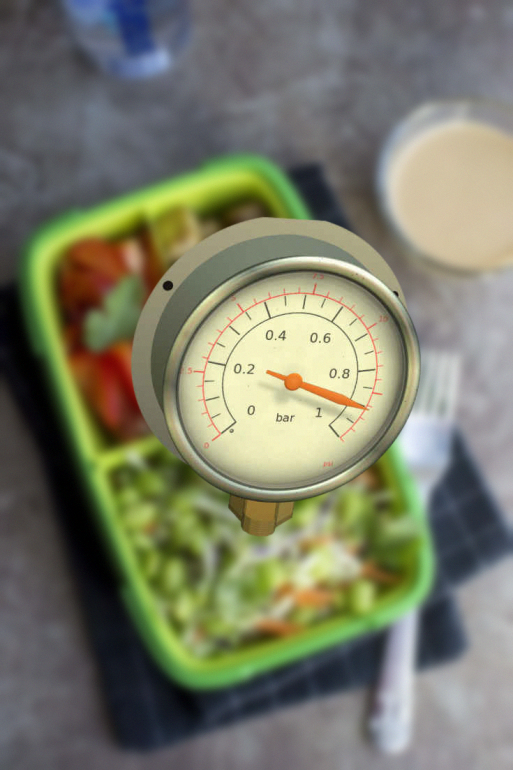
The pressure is 0.9bar
